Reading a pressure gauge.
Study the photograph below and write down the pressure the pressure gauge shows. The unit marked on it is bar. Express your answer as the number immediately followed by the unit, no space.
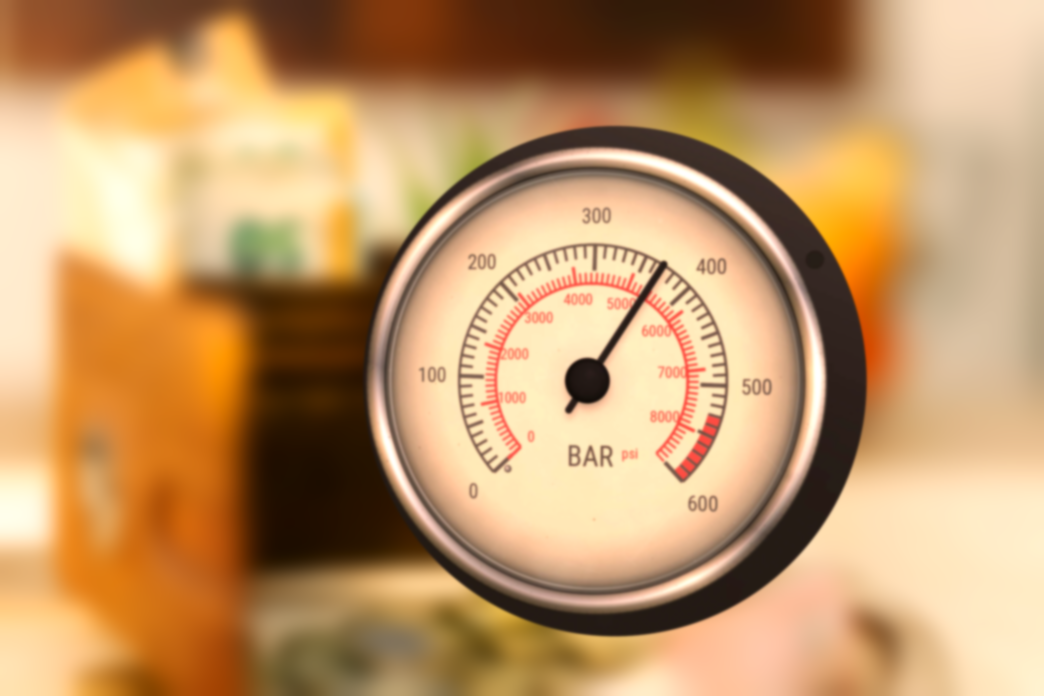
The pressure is 370bar
